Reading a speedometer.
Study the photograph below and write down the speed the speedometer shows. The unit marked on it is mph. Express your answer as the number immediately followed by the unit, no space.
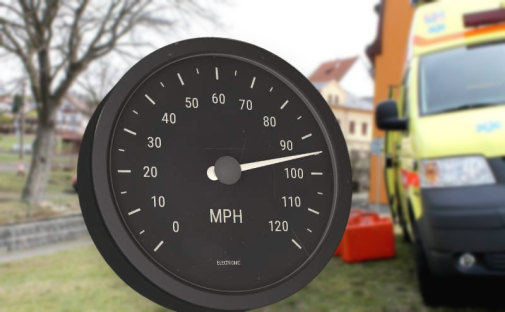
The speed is 95mph
